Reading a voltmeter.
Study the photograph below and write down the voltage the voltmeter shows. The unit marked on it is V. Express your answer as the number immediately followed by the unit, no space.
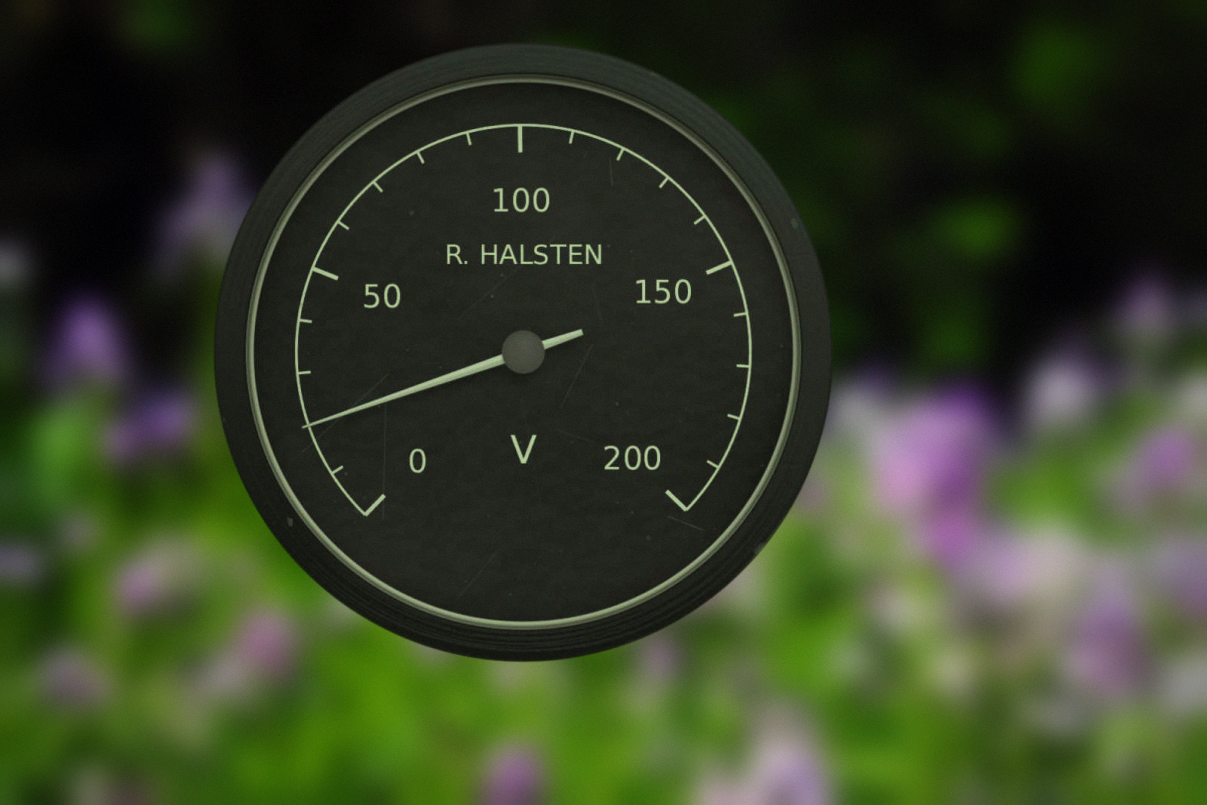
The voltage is 20V
